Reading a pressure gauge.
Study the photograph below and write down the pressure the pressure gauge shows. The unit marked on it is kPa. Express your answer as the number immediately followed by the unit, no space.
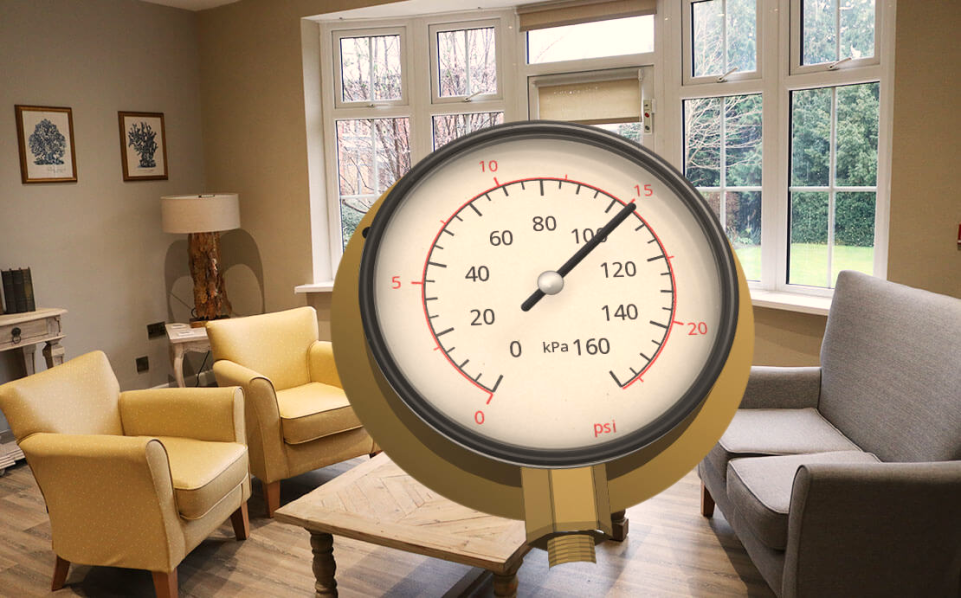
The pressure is 105kPa
